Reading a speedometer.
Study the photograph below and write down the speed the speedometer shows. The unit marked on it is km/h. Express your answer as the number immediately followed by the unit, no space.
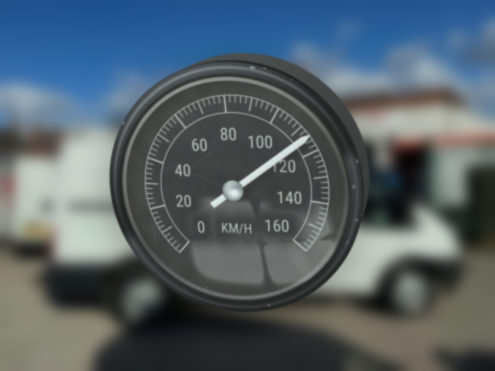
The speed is 114km/h
